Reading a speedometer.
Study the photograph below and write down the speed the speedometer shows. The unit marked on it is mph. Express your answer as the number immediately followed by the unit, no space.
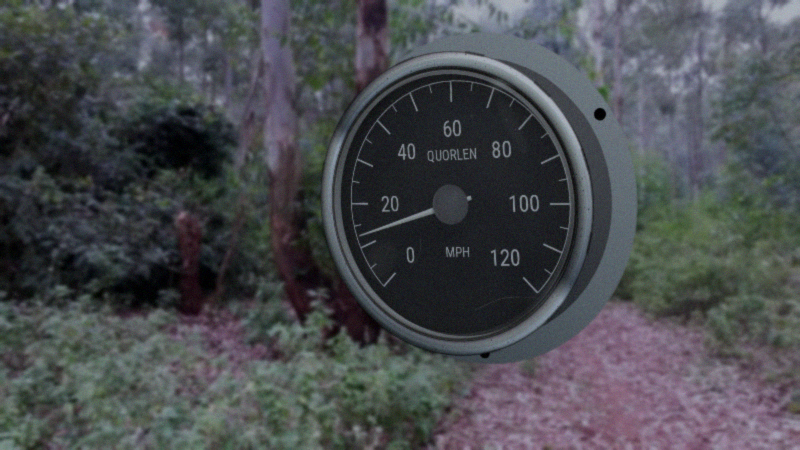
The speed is 12.5mph
